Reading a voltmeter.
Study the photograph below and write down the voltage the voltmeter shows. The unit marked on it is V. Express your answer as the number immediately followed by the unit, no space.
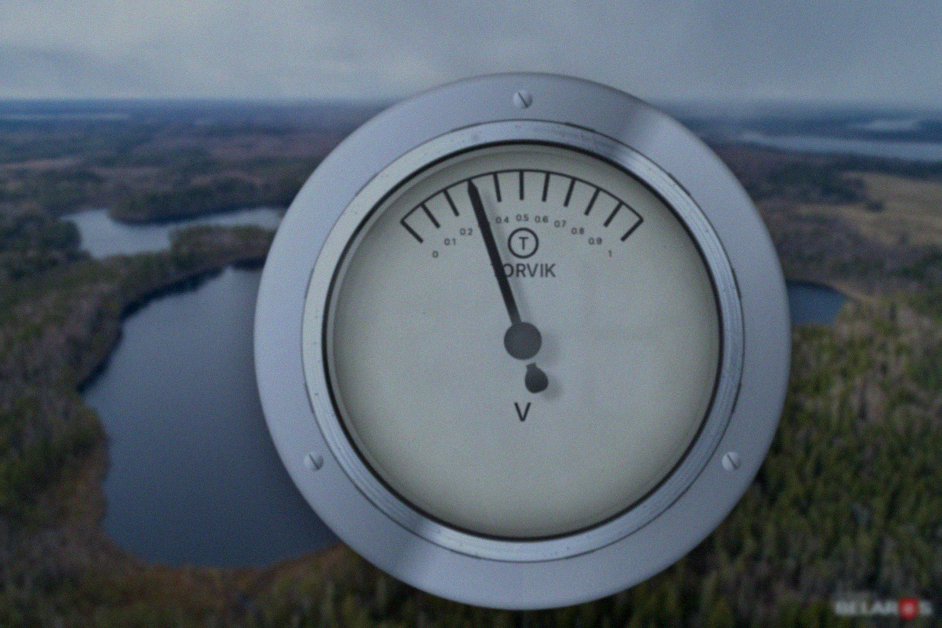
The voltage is 0.3V
